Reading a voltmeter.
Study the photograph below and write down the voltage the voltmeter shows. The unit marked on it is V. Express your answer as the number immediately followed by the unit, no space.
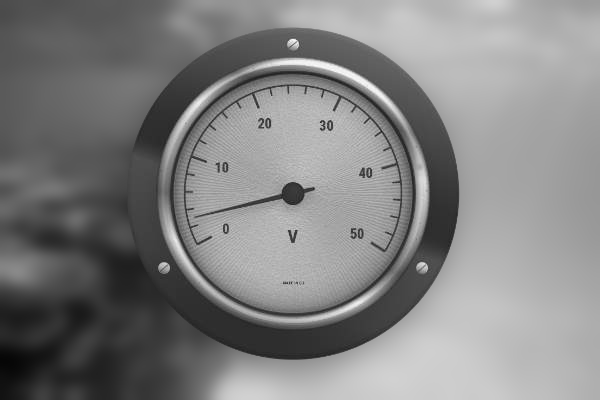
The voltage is 3V
